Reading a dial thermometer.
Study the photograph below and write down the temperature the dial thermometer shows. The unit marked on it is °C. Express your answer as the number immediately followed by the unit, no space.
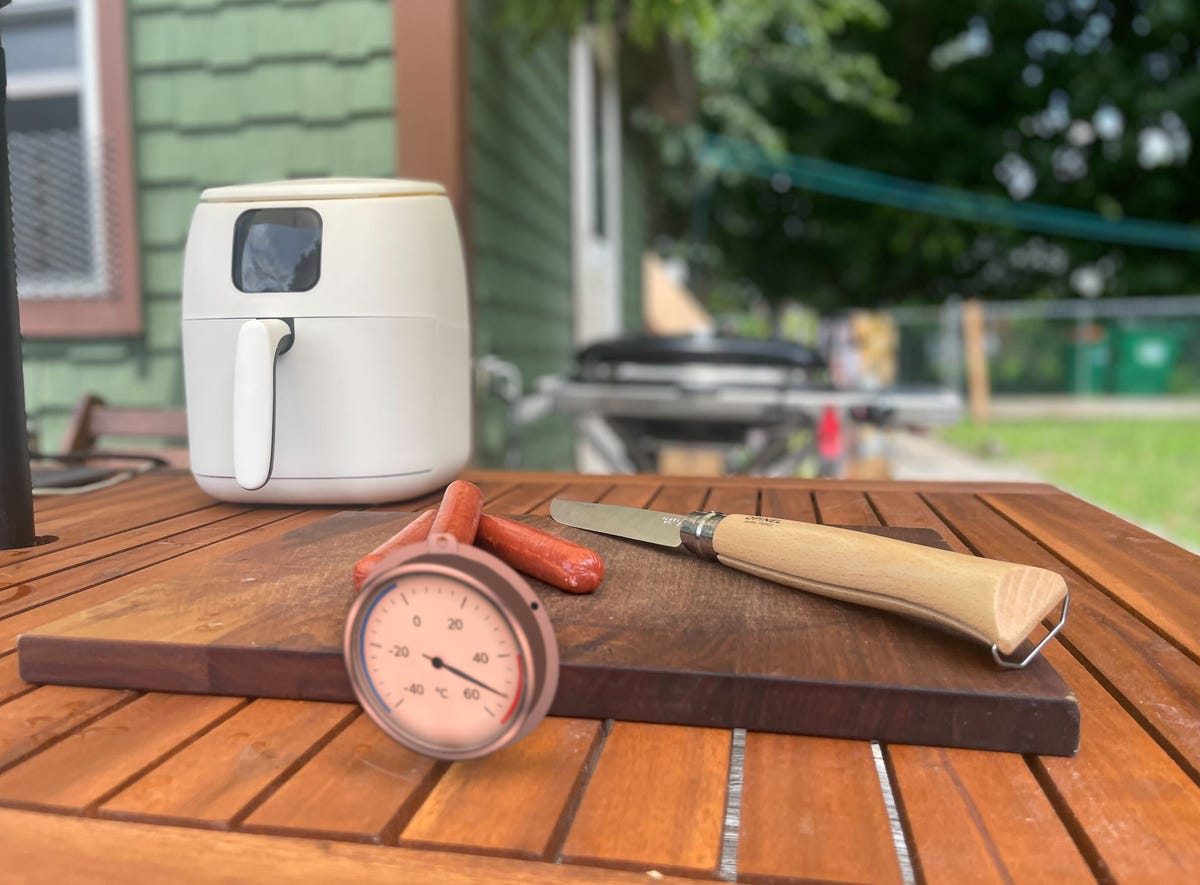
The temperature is 52°C
